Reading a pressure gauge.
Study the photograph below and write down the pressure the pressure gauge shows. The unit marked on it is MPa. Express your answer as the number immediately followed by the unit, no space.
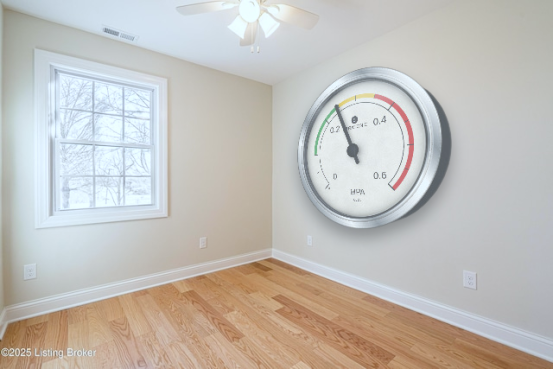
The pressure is 0.25MPa
